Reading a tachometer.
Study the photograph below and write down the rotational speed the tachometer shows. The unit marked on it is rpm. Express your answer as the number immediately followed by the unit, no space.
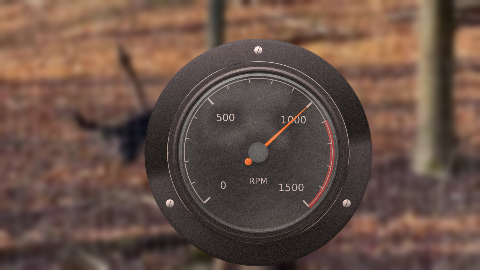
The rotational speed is 1000rpm
